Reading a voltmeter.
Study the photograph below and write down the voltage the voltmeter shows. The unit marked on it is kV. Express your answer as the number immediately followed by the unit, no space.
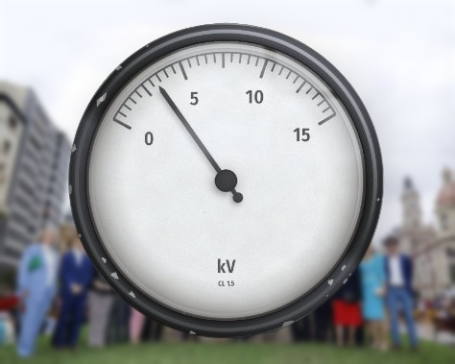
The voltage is 3.25kV
